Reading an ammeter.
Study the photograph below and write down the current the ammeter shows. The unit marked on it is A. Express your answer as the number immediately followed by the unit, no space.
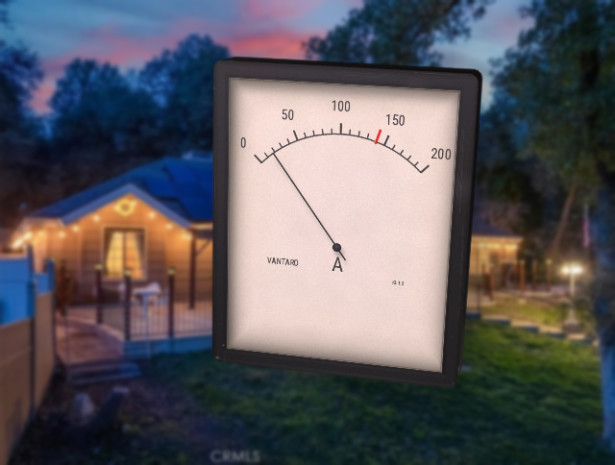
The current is 20A
